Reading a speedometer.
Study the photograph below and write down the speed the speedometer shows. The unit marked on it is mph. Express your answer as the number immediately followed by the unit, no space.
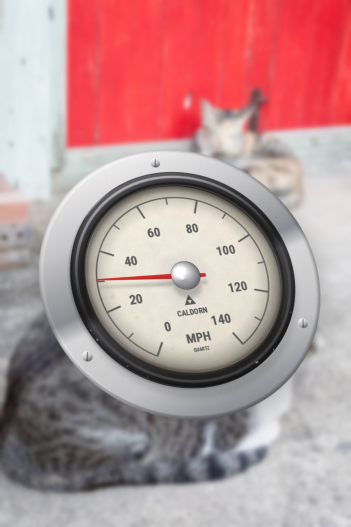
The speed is 30mph
